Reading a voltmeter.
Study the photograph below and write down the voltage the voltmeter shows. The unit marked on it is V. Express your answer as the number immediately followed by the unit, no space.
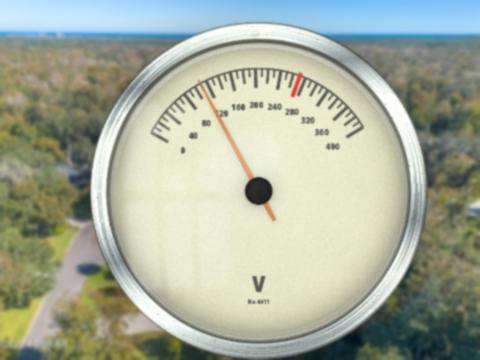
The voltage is 110V
